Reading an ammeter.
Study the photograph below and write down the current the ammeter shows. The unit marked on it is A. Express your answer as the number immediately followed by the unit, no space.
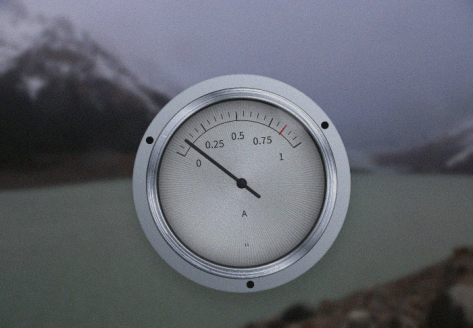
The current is 0.1A
